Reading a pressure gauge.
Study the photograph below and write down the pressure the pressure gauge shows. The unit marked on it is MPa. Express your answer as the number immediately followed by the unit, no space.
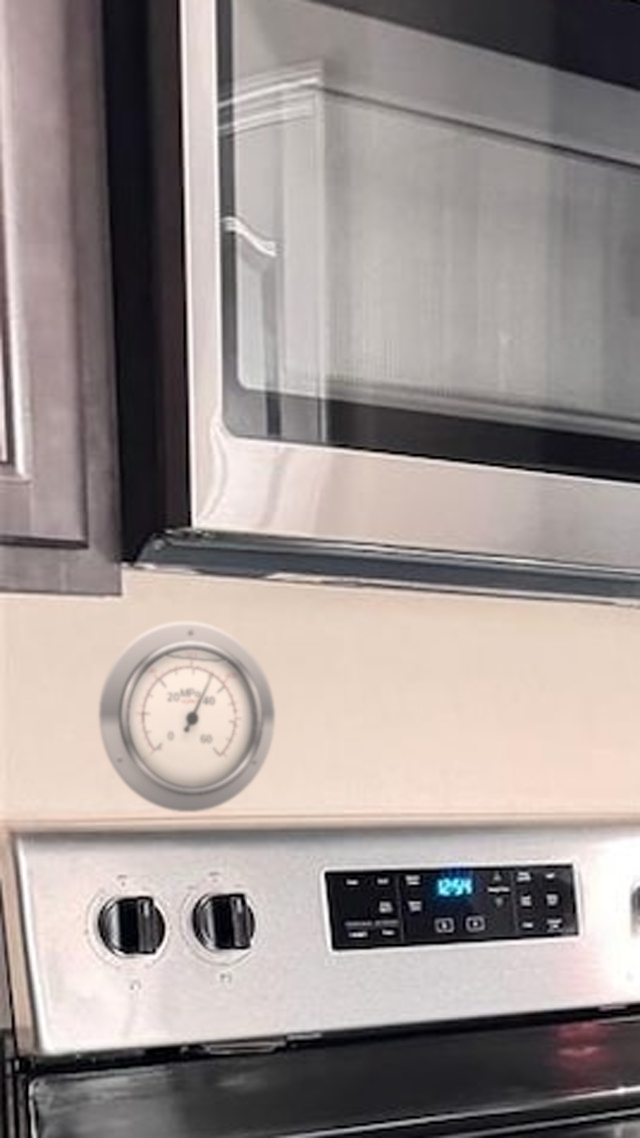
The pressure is 35MPa
